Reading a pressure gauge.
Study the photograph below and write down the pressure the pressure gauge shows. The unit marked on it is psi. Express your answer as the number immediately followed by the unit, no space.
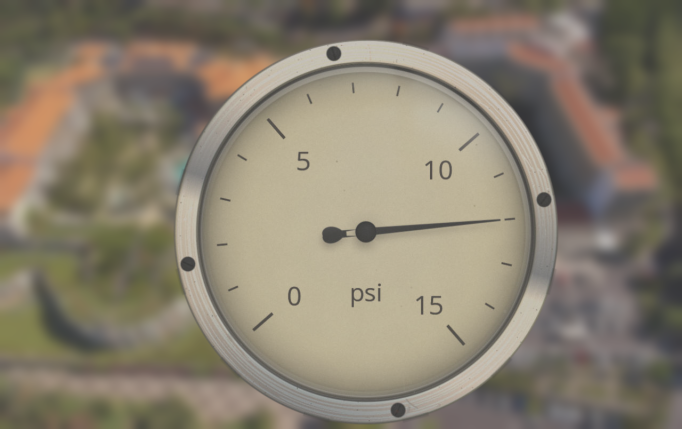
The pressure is 12psi
